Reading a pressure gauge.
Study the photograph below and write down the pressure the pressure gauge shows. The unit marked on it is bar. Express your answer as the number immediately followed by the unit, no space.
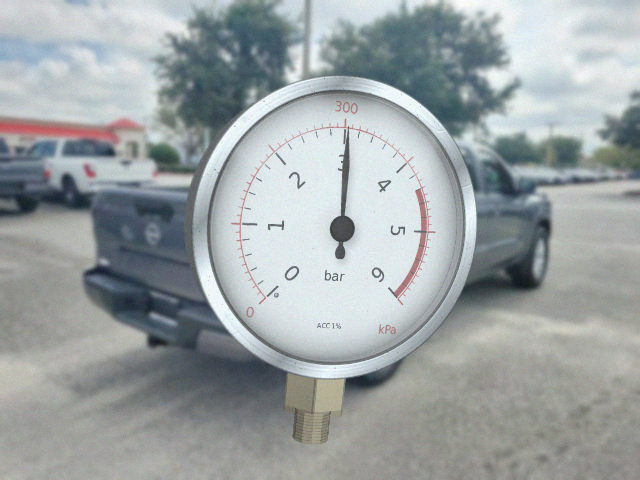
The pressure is 3bar
